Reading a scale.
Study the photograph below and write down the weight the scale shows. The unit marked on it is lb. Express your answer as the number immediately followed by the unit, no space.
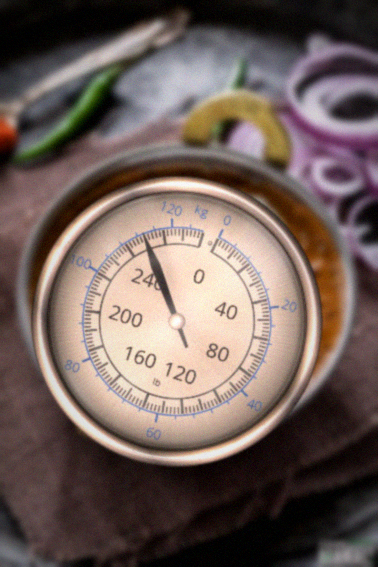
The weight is 250lb
